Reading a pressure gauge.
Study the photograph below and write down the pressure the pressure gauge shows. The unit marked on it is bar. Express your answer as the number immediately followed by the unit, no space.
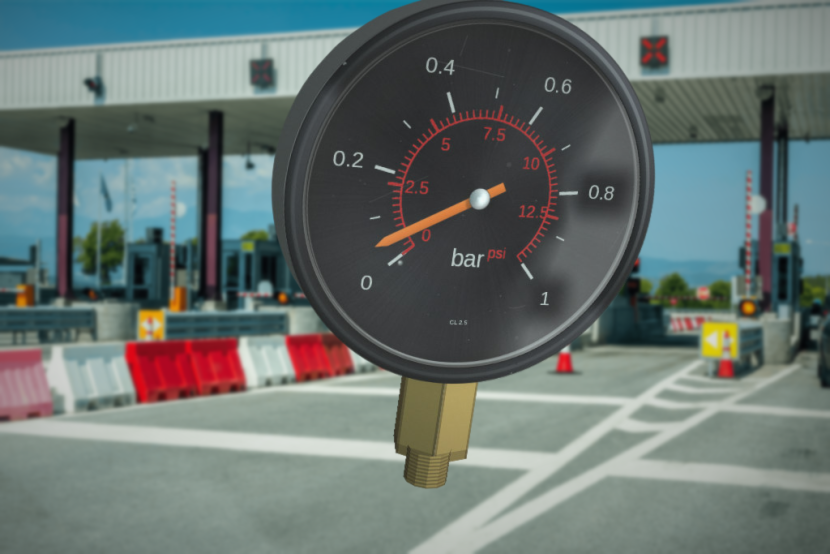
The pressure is 0.05bar
